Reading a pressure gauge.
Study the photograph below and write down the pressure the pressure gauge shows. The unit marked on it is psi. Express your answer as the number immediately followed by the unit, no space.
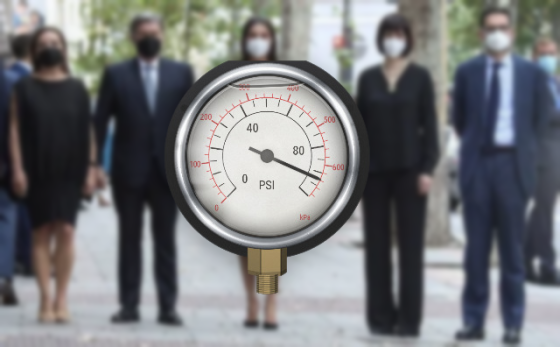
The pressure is 92.5psi
